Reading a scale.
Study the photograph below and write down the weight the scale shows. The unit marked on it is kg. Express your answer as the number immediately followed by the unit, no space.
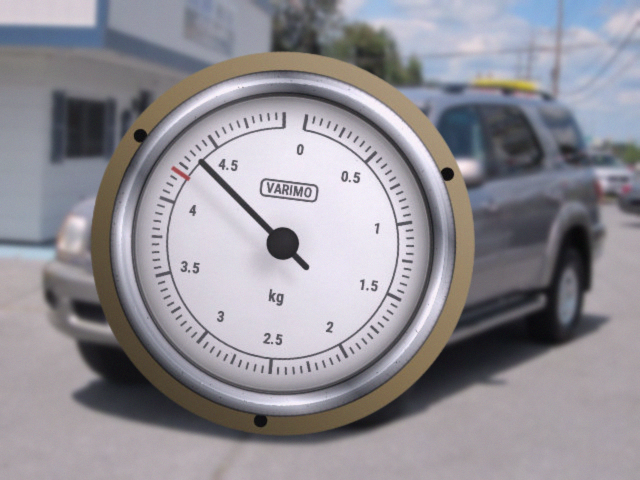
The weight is 4.35kg
